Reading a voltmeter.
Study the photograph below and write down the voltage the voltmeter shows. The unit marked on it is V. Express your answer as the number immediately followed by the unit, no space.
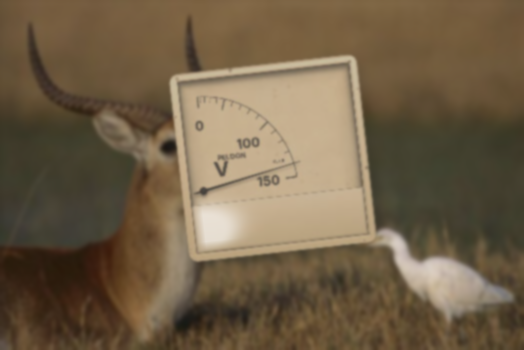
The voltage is 140V
